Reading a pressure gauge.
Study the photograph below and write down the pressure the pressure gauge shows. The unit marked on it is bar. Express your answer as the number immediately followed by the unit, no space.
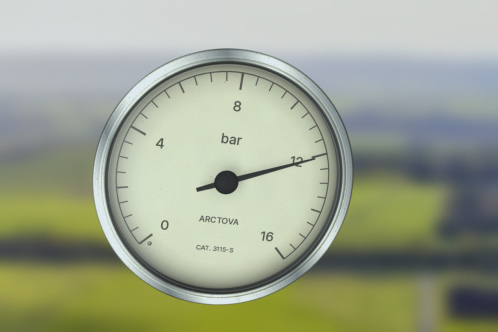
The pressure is 12bar
